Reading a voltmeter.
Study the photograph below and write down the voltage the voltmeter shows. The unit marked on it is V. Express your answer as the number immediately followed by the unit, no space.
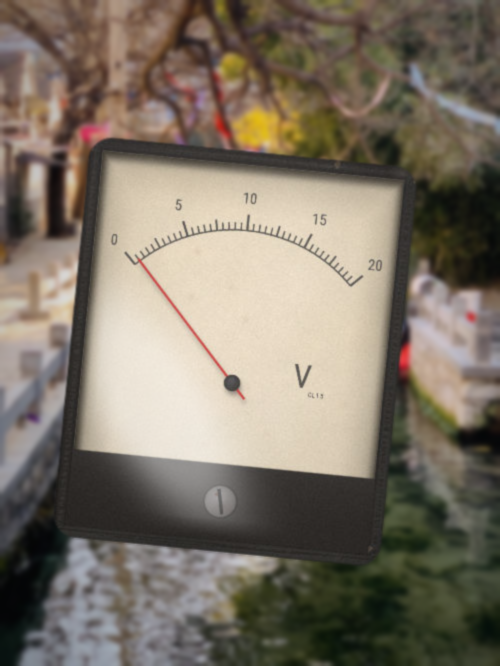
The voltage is 0.5V
